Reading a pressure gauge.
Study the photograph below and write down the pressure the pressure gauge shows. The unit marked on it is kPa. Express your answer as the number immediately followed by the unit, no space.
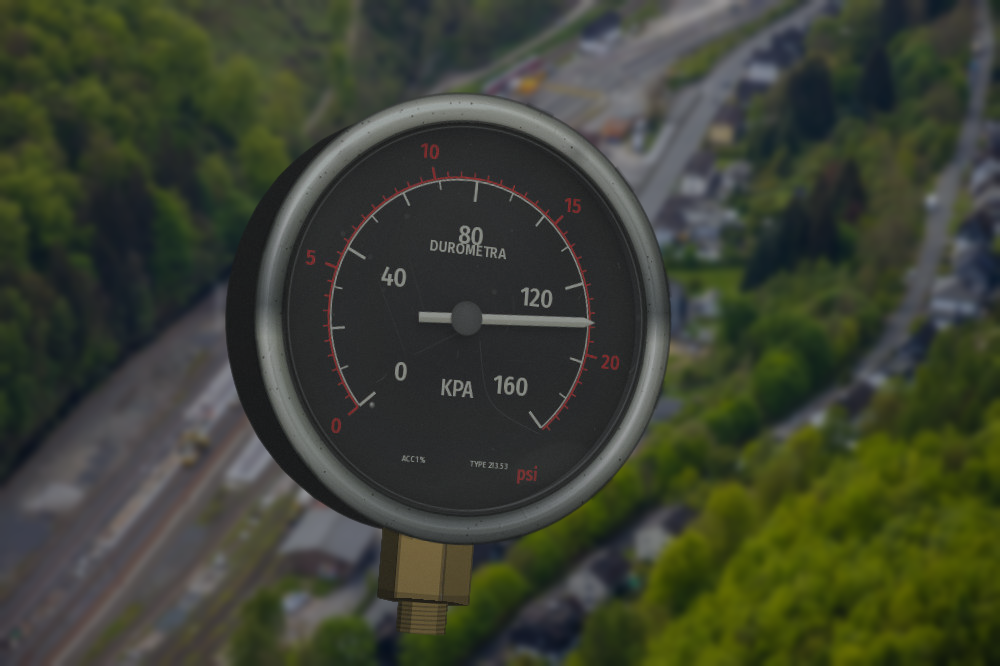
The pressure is 130kPa
